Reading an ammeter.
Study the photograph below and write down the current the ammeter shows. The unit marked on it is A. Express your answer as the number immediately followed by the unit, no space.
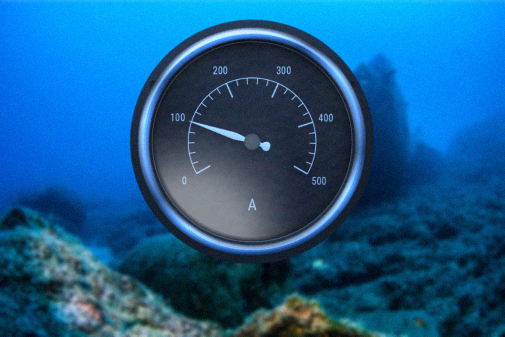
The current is 100A
